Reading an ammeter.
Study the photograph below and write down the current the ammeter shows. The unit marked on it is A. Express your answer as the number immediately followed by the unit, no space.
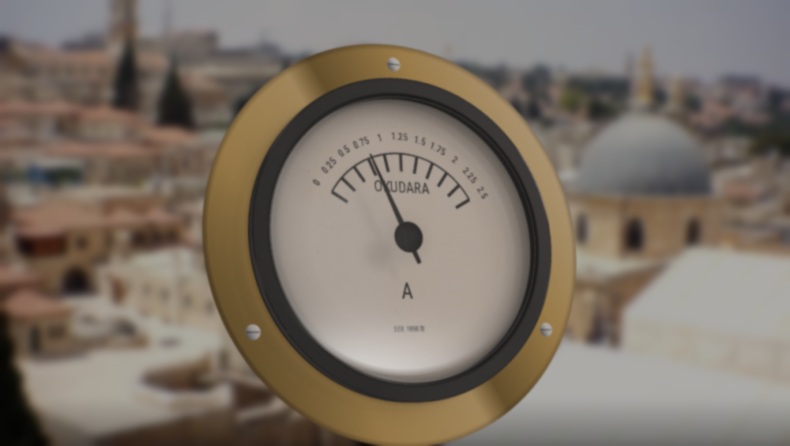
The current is 0.75A
